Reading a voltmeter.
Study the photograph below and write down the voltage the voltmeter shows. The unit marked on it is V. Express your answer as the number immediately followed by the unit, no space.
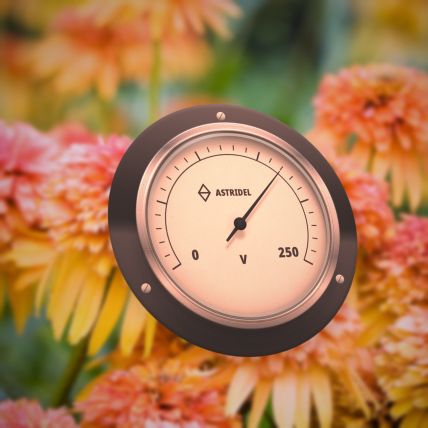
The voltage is 170V
